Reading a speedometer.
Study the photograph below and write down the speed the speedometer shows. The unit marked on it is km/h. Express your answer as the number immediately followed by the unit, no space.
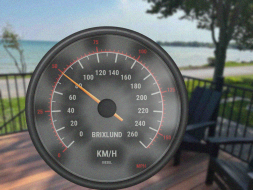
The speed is 80km/h
